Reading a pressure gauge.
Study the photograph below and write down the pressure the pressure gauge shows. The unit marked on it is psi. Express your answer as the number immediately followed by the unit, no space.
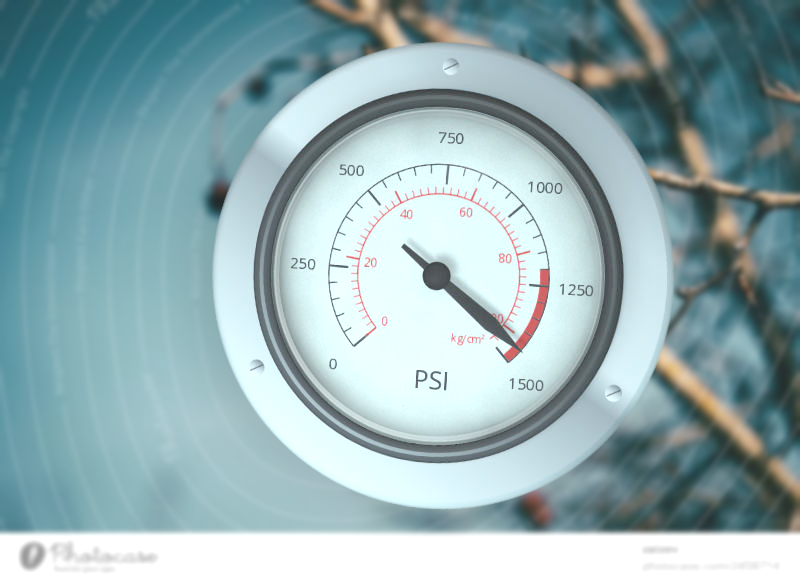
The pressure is 1450psi
